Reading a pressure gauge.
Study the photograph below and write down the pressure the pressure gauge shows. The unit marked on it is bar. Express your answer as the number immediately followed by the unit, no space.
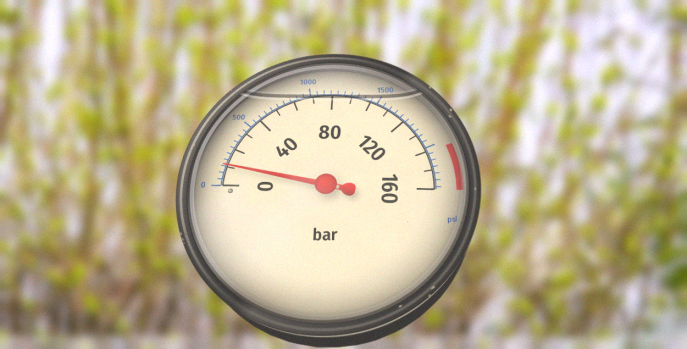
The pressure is 10bar
